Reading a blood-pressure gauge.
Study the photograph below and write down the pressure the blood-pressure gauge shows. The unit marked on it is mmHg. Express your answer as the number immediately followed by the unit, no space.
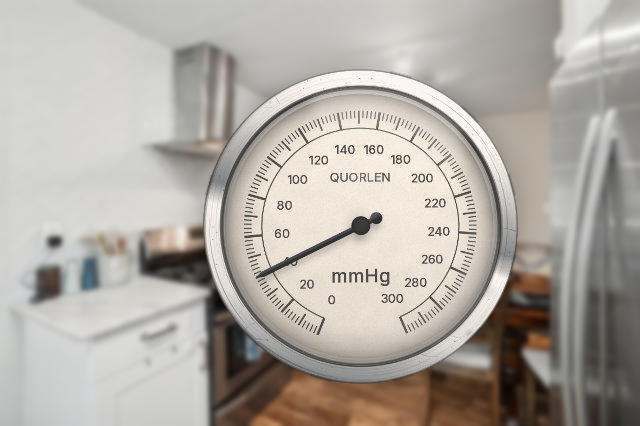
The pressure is 40mmHg
